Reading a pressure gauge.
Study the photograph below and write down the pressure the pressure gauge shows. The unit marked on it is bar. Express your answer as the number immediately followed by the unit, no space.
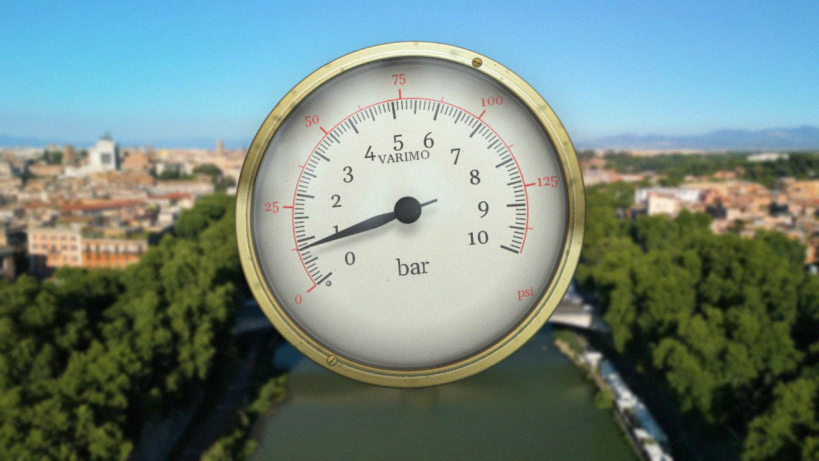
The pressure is 0.8bar
